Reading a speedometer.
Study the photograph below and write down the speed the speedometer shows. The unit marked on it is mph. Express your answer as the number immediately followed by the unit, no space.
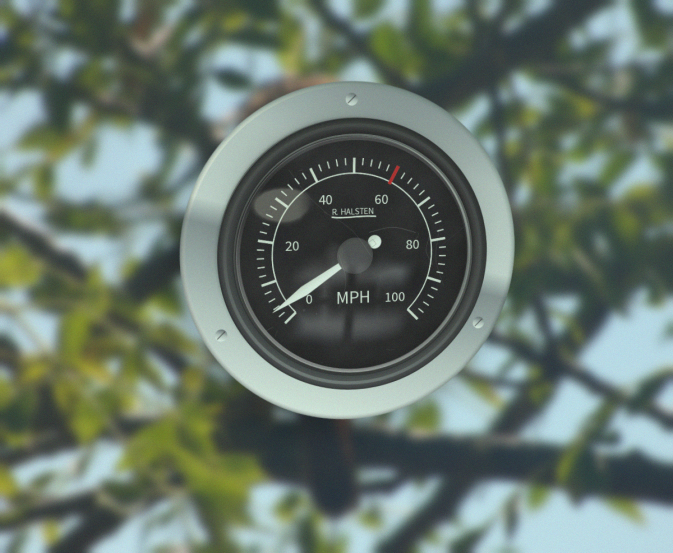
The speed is 4mph
